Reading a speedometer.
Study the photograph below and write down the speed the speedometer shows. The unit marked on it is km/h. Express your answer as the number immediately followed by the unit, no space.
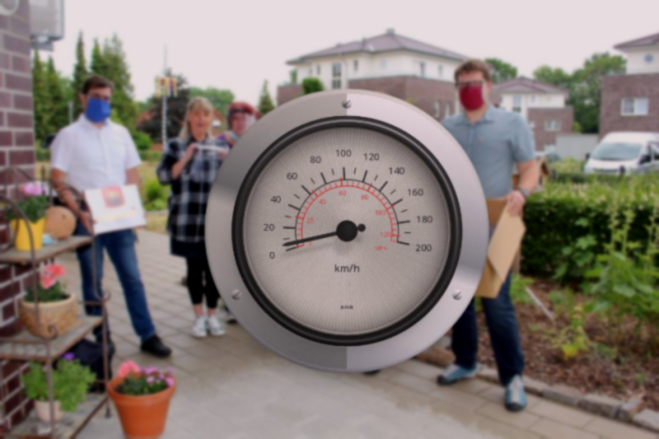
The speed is 5km/h
